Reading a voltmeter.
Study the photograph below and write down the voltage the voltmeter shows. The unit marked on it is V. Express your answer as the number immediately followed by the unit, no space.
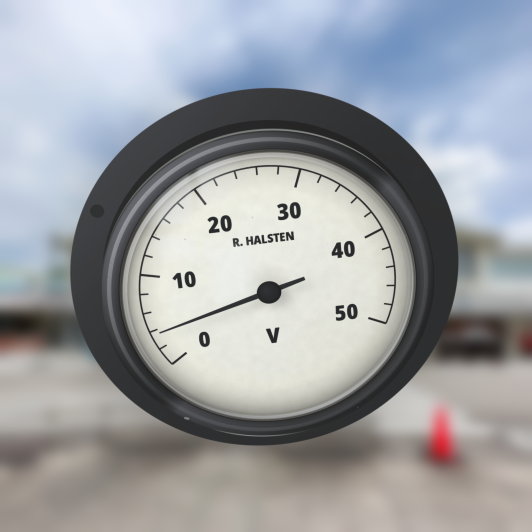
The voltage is 4V
